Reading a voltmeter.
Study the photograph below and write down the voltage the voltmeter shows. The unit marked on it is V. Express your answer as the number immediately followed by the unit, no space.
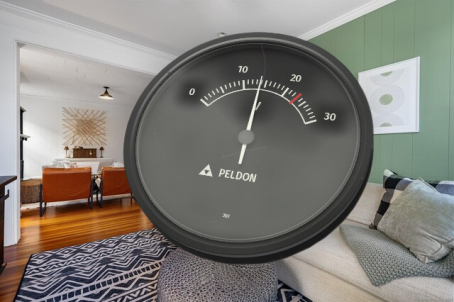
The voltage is 14V
